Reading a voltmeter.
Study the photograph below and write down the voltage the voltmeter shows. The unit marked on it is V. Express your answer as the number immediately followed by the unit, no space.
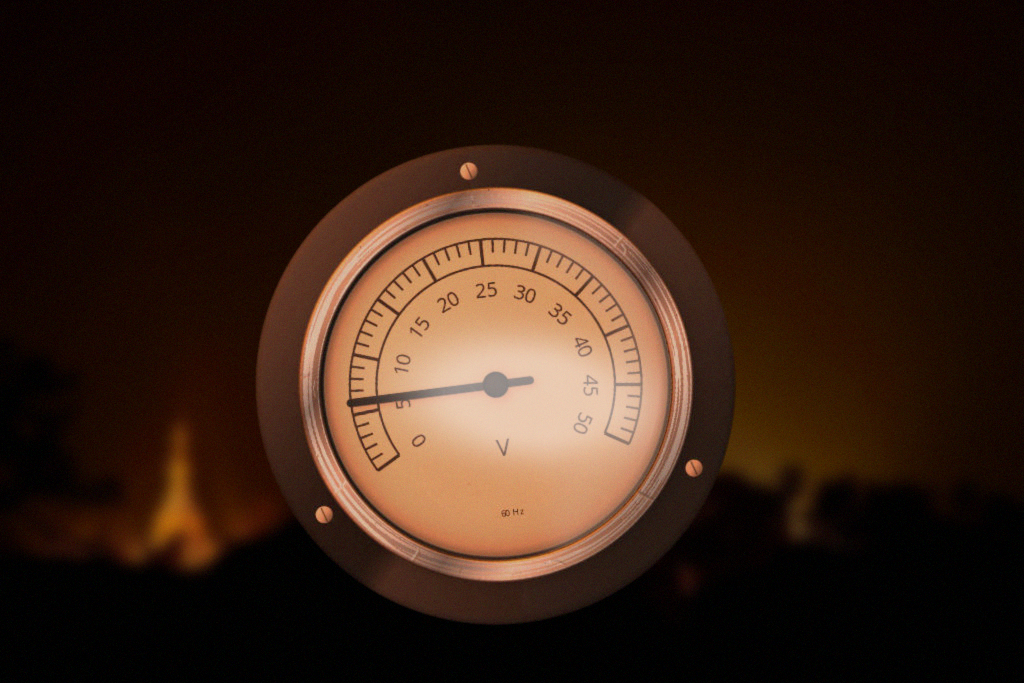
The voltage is 6V
